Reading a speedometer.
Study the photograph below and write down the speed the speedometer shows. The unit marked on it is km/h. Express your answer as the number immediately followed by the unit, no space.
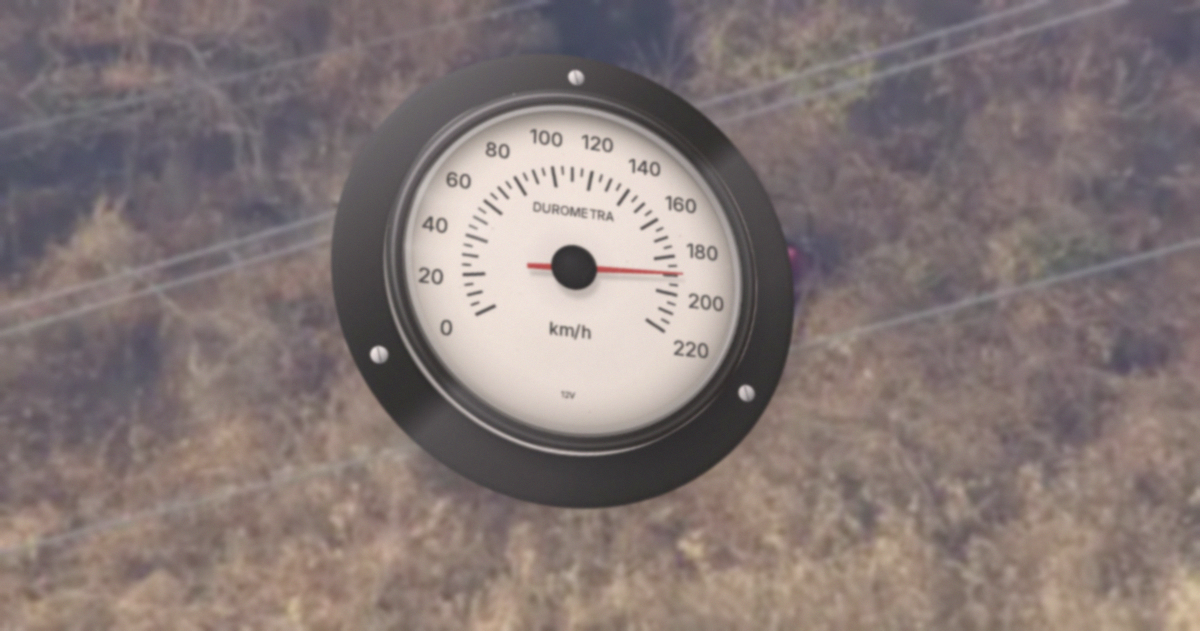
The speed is 190km/h
